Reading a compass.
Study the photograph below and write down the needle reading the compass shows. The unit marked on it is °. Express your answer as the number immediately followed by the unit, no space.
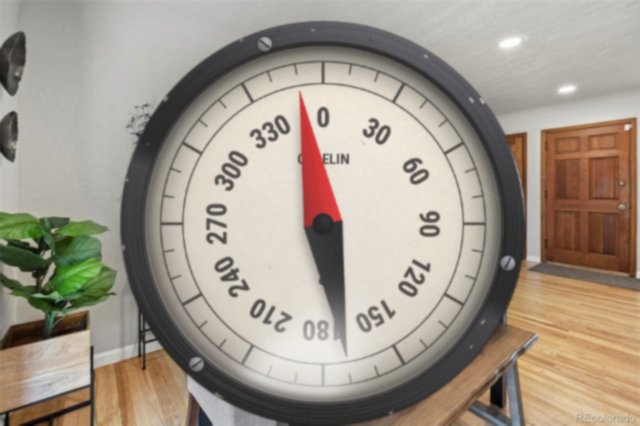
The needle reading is 350°
